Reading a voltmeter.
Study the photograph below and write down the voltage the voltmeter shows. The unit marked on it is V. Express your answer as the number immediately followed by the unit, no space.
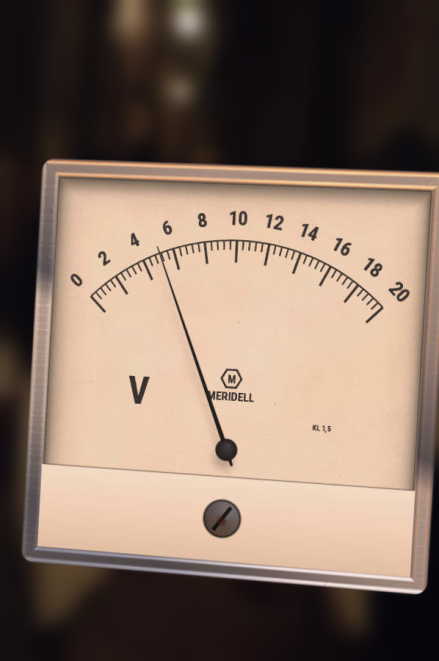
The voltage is 5.2V
